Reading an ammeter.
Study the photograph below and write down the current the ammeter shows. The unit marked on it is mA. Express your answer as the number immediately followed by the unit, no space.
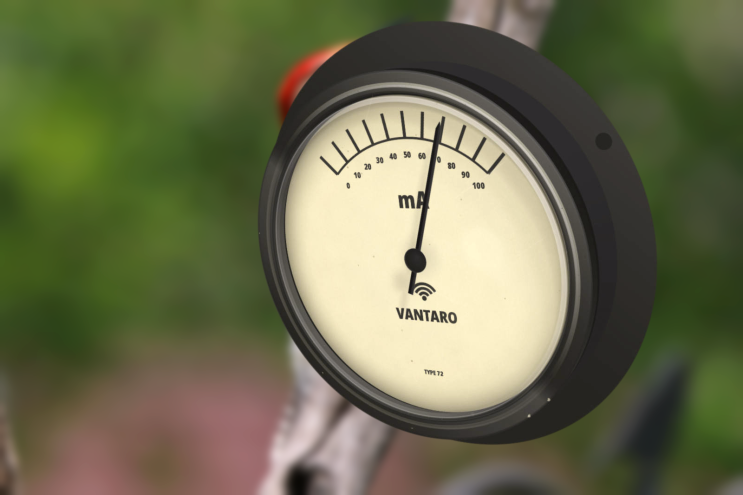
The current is 70mA
